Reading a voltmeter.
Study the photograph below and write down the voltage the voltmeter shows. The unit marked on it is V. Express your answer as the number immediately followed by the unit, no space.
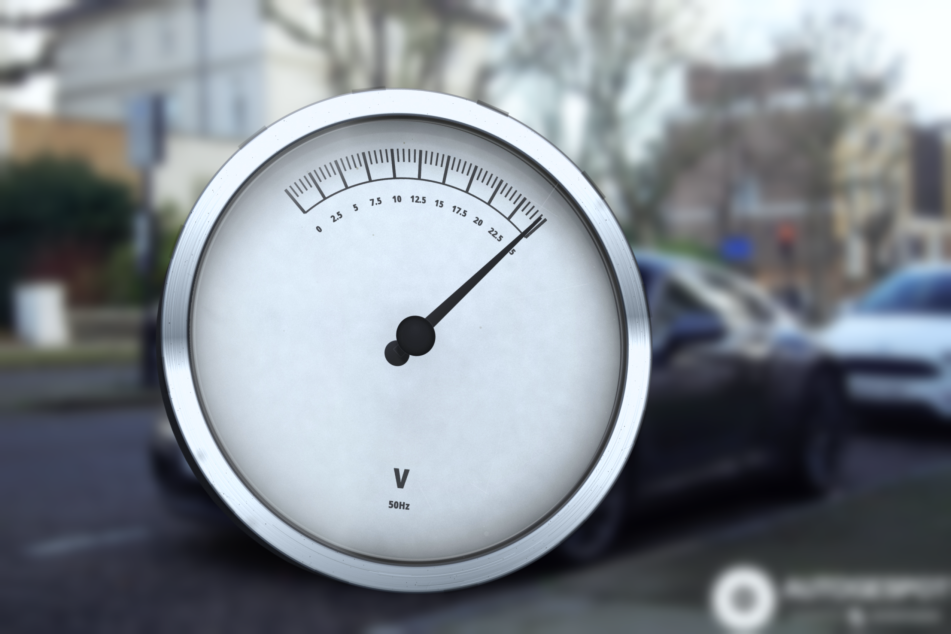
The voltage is 24.5V
